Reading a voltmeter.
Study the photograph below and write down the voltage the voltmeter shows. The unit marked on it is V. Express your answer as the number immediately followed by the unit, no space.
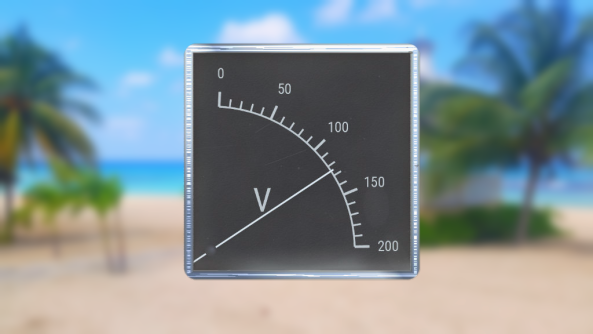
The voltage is 125V
